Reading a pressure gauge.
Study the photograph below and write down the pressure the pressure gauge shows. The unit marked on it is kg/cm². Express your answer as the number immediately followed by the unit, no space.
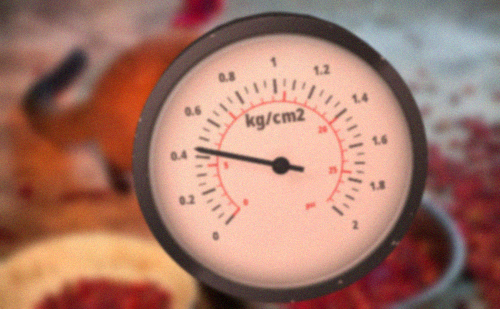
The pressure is 0.45kg/cm²
